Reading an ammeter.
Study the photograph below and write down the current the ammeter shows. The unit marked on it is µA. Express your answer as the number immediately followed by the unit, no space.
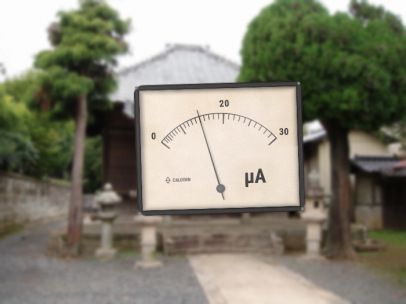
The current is 15µA
